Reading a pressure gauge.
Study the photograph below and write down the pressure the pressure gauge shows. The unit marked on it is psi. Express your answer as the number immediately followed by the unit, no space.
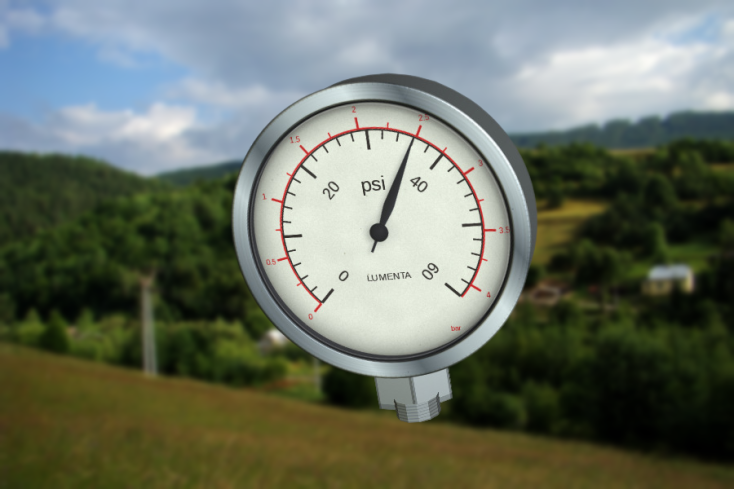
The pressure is 36psi
